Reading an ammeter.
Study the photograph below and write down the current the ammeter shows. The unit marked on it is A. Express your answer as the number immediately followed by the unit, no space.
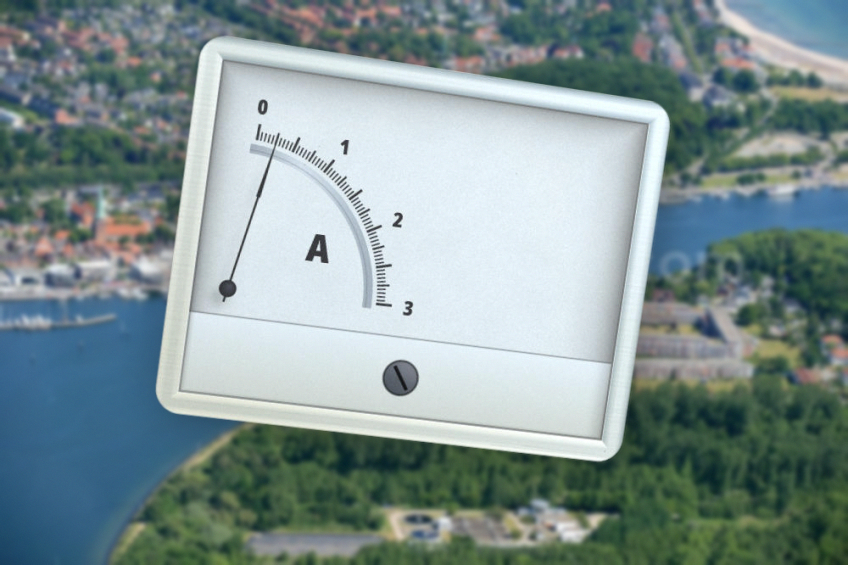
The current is 0.25A
